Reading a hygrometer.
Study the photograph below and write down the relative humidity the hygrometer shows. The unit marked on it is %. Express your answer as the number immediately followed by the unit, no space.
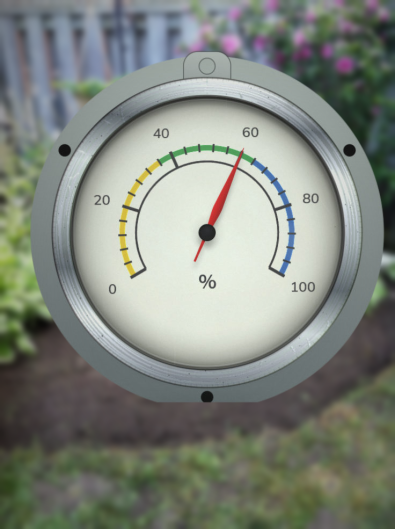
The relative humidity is 60%
